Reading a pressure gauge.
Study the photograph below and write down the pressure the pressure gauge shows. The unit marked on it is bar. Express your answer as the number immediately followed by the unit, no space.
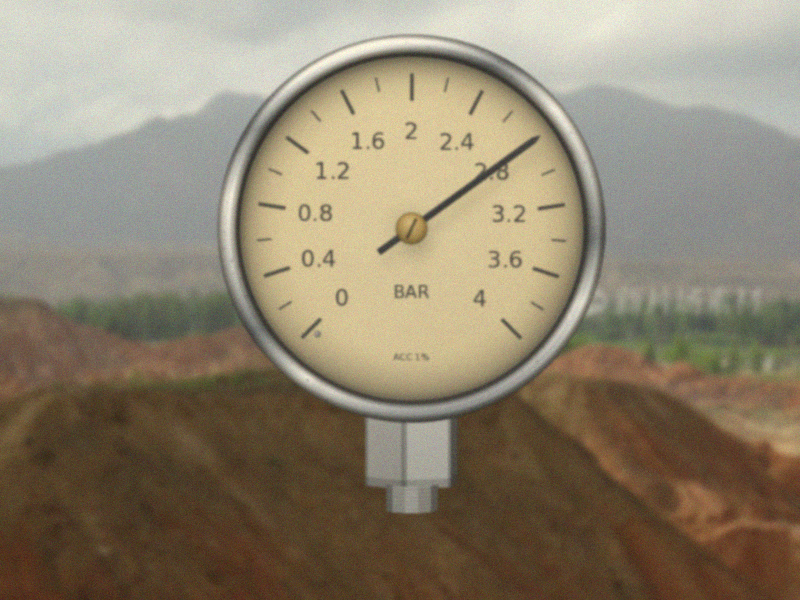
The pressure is 2.8bar
